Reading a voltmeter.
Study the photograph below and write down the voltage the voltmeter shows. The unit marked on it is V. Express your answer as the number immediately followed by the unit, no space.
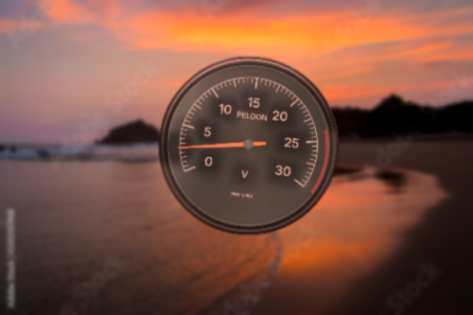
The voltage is 2.5V
